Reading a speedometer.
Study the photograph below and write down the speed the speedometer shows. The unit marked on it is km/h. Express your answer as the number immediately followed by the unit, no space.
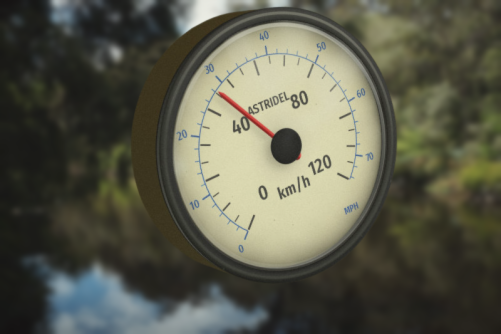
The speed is 45km/h
